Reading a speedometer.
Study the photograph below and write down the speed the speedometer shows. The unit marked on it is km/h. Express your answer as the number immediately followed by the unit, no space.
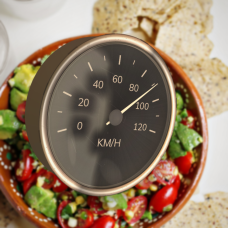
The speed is 90km/h
